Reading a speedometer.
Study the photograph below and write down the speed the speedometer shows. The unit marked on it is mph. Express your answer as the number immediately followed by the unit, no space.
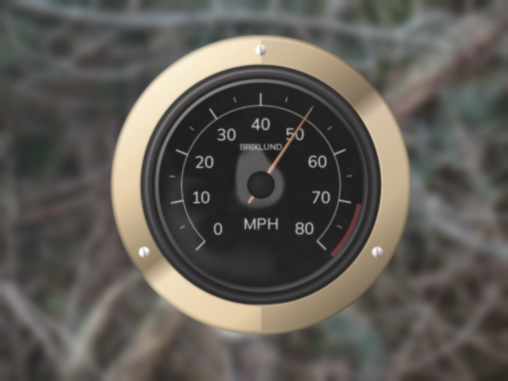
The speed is 50mph
